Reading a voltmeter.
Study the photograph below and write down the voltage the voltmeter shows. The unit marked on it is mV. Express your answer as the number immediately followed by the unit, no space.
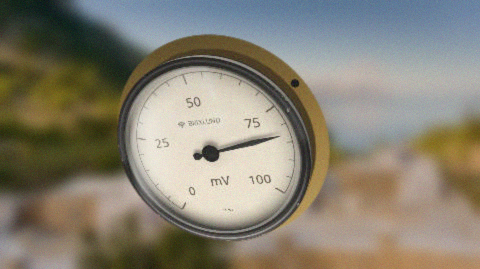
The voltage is 82.5mV
